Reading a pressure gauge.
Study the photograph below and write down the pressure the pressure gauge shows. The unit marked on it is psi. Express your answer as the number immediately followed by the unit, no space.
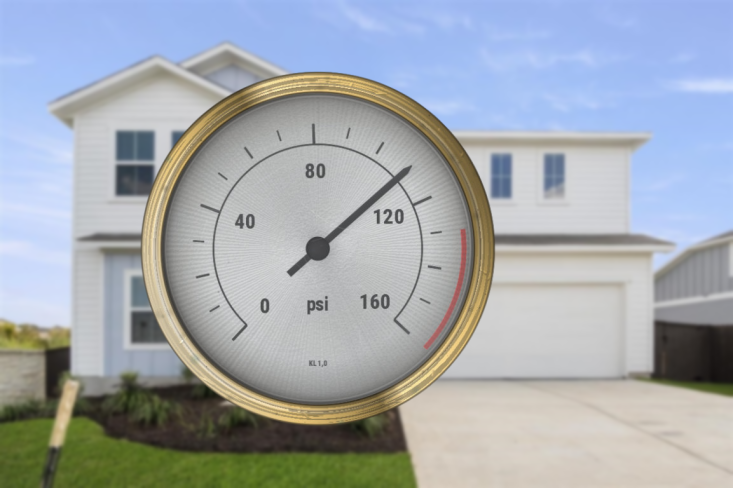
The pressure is 110psi
